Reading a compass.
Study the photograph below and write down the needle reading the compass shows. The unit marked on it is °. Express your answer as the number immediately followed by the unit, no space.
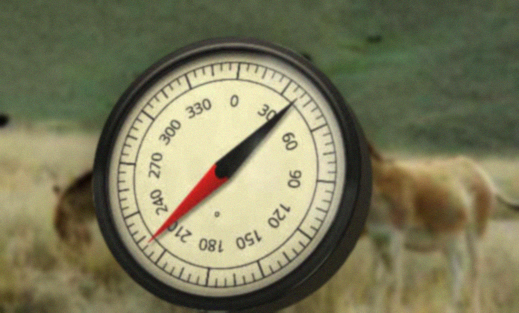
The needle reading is 220°
